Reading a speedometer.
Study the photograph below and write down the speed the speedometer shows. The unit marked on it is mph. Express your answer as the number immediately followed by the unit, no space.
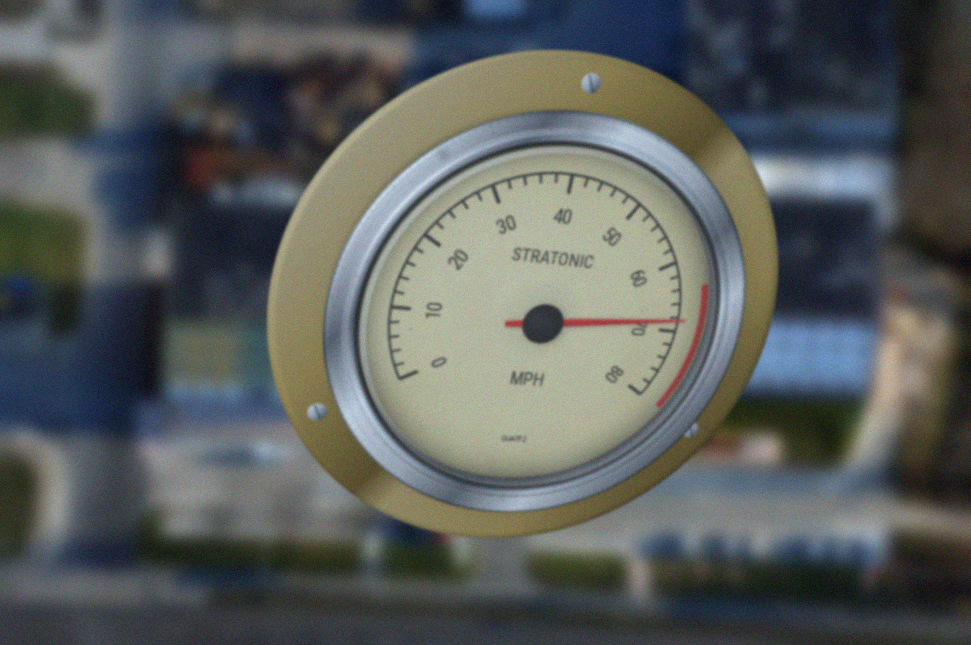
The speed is 68mph
